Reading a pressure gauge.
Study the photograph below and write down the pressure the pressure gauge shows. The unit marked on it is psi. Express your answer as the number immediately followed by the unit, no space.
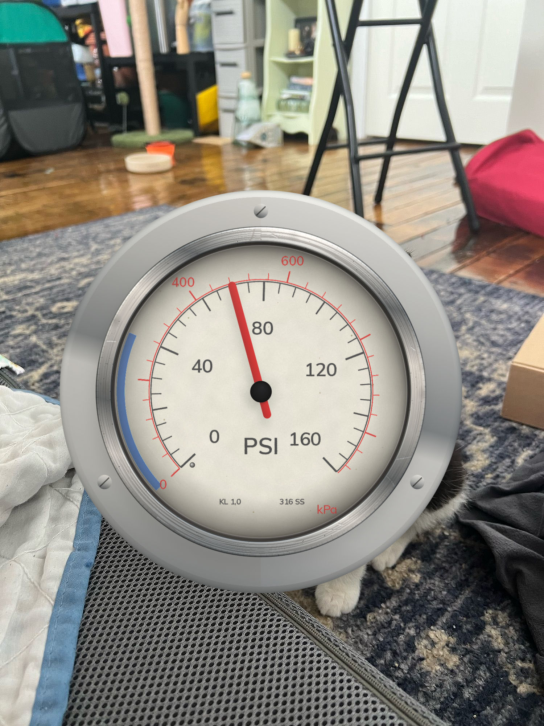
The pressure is 70psi
